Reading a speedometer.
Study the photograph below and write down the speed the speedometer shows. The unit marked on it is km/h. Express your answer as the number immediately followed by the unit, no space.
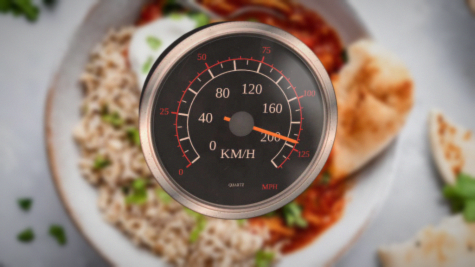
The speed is 195km/h
